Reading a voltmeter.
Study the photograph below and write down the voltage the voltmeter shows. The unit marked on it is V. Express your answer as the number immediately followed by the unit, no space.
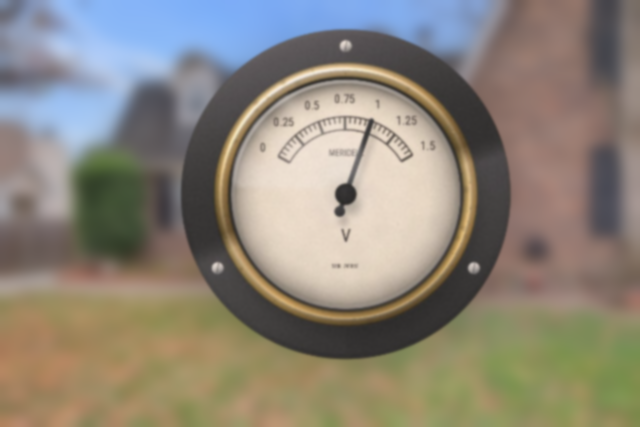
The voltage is 1V
